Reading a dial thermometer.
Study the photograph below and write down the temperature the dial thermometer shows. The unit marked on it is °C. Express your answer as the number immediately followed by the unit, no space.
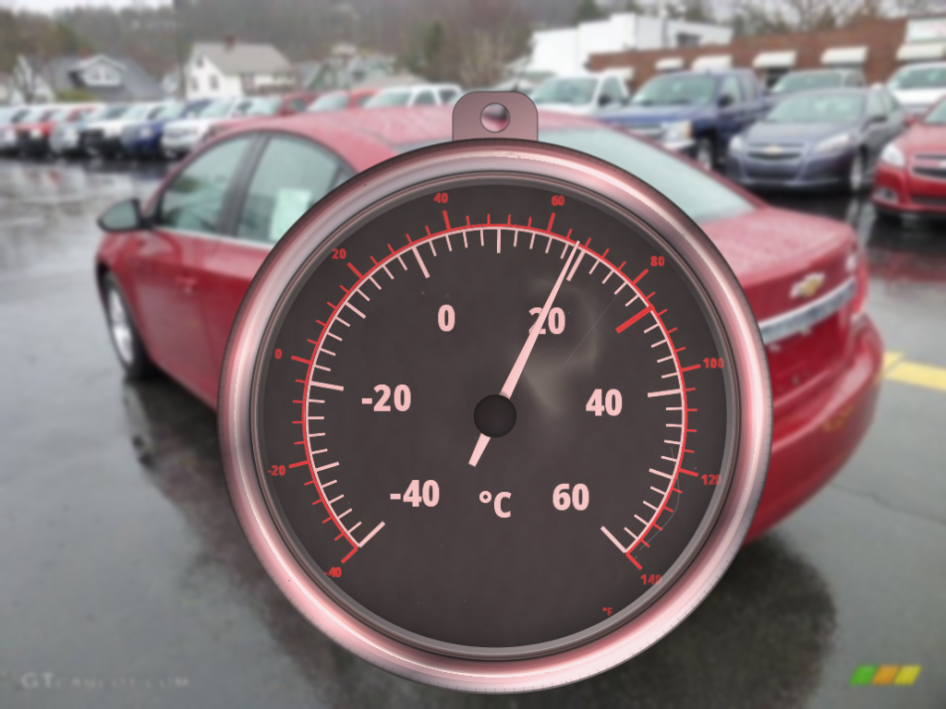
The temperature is 19°C
